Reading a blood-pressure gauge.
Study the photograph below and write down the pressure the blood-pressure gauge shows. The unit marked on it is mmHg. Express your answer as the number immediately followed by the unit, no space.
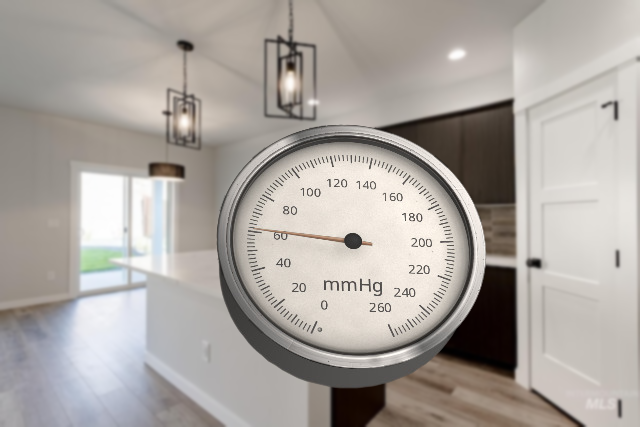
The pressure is 60mmHg
